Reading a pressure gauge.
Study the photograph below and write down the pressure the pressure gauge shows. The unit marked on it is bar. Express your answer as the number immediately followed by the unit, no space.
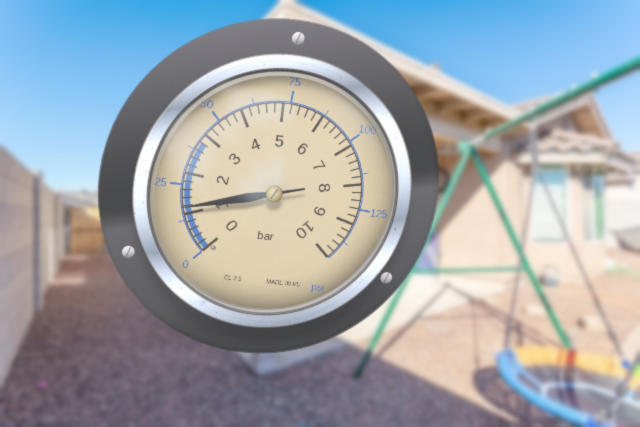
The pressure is 1.2bar
